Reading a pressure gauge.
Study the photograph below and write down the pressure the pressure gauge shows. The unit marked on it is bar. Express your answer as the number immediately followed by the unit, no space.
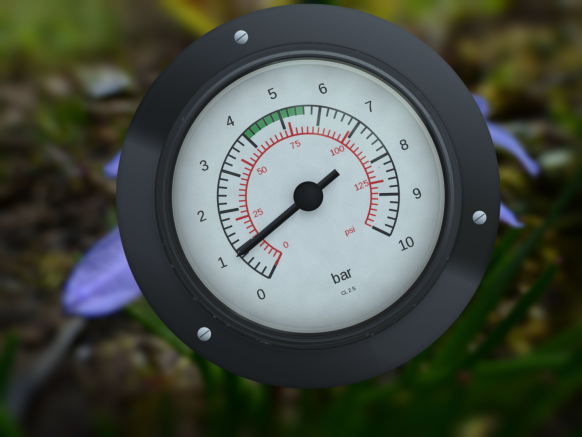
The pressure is 0.9bar
